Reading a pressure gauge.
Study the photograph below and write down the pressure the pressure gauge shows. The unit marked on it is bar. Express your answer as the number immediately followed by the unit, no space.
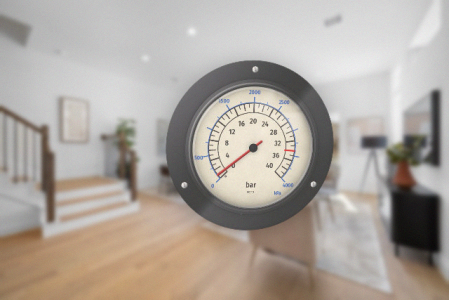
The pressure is 1bar
